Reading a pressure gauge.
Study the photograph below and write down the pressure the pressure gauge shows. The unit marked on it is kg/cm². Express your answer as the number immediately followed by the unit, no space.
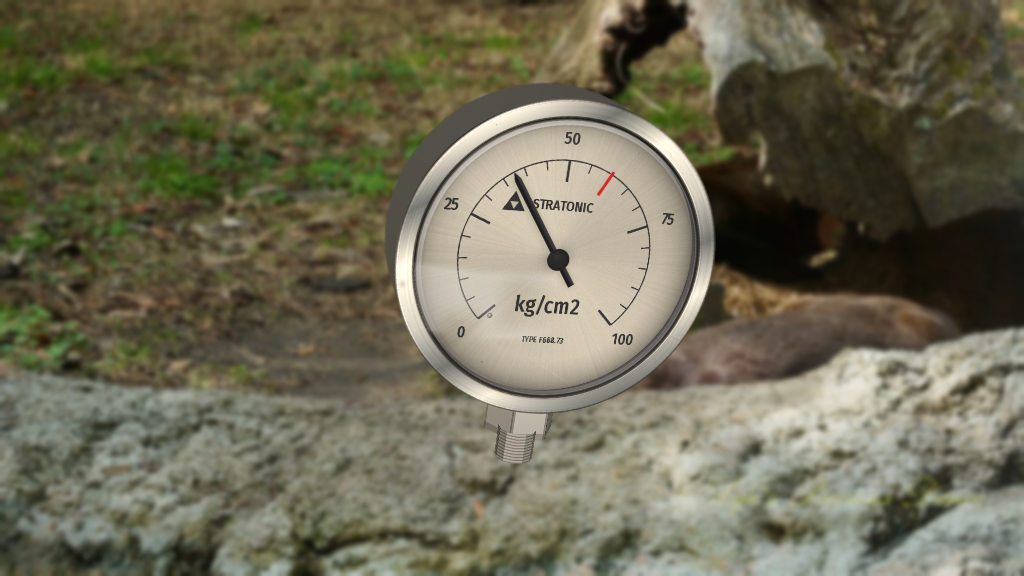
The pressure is 37.5kg/cm²
